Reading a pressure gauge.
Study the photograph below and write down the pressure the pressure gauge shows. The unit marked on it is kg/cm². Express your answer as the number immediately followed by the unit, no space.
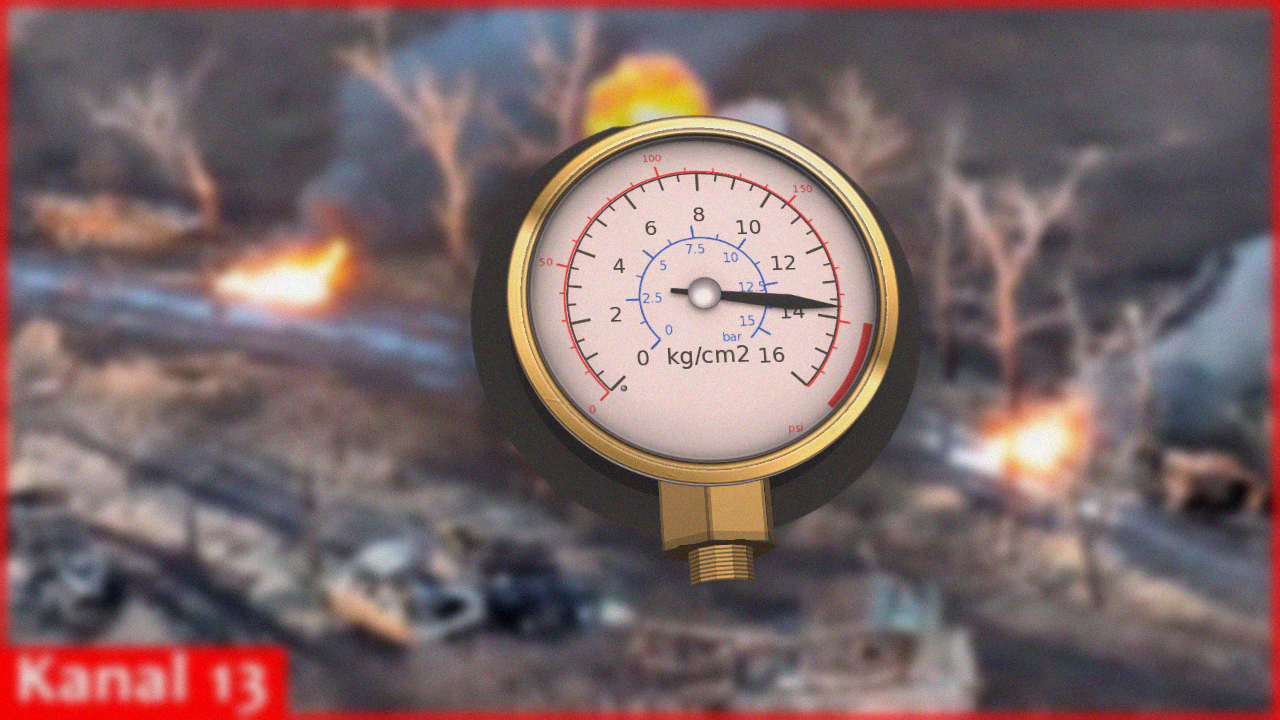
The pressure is 13.75kg/cm²
